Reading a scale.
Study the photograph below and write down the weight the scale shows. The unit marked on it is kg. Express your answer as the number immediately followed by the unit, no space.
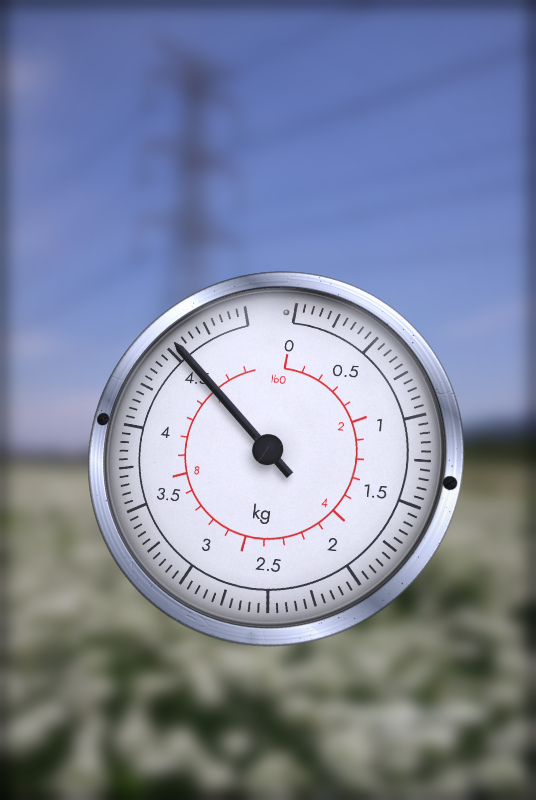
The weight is 4.55kg
